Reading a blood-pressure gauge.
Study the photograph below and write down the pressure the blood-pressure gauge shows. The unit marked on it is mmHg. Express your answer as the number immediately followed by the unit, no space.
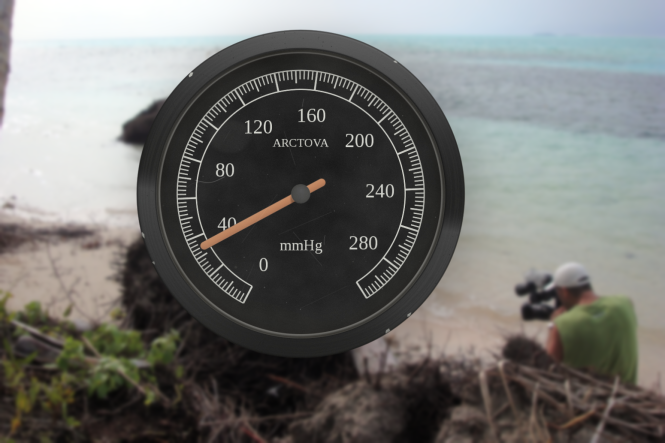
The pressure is 34mmHg
